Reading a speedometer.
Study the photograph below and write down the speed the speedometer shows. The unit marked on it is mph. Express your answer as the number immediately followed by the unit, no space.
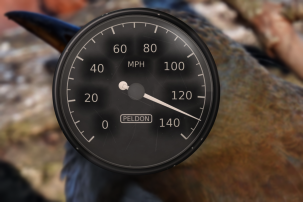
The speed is 130mph
